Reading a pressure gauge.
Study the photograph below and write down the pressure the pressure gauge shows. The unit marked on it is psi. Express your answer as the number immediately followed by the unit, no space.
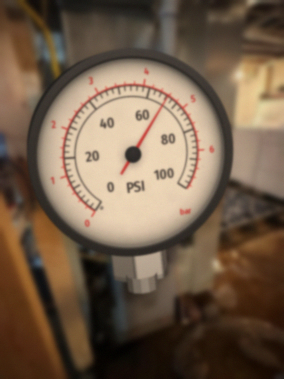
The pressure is 66psi
